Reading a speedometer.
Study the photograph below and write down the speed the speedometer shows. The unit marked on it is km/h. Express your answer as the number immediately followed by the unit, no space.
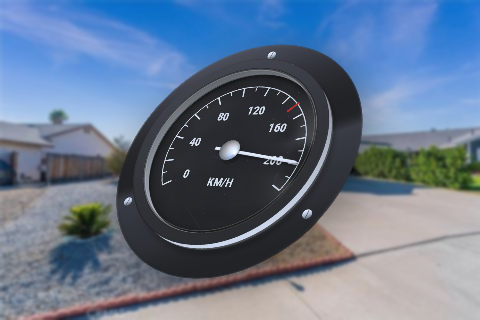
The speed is 200km/h
